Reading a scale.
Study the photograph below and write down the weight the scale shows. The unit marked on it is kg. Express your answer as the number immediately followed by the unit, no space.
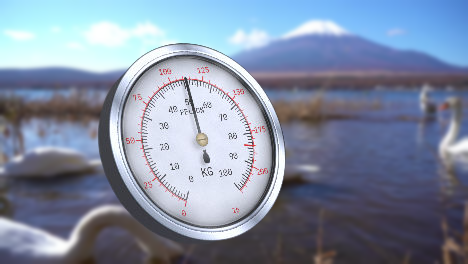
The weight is 50kg
